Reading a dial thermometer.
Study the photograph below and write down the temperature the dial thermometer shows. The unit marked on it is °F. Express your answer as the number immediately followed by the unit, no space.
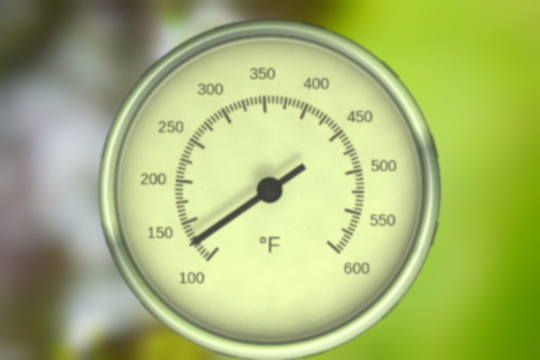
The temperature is 125°F
